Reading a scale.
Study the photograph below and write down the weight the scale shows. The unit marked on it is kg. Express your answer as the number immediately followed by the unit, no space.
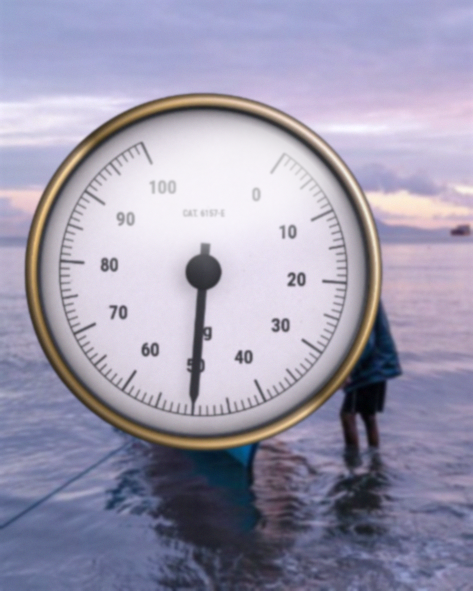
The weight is 50kg
